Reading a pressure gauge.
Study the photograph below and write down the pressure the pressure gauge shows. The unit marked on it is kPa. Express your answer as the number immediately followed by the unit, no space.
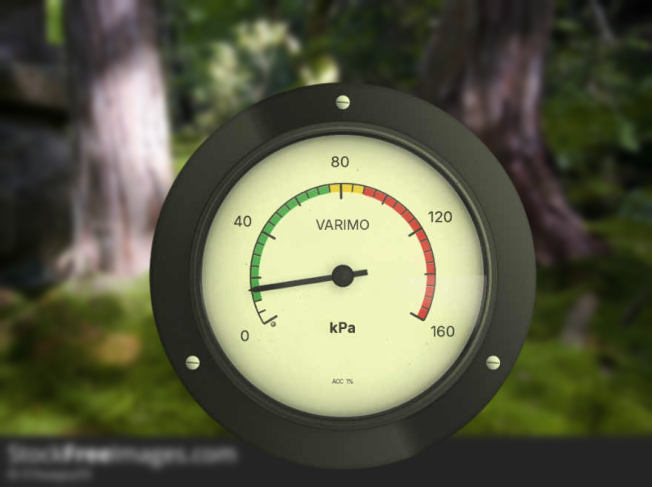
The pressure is 15kPa
